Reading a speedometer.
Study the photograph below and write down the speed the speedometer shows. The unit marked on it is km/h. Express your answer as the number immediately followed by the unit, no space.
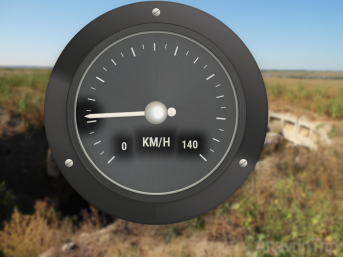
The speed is 22.5km/h
